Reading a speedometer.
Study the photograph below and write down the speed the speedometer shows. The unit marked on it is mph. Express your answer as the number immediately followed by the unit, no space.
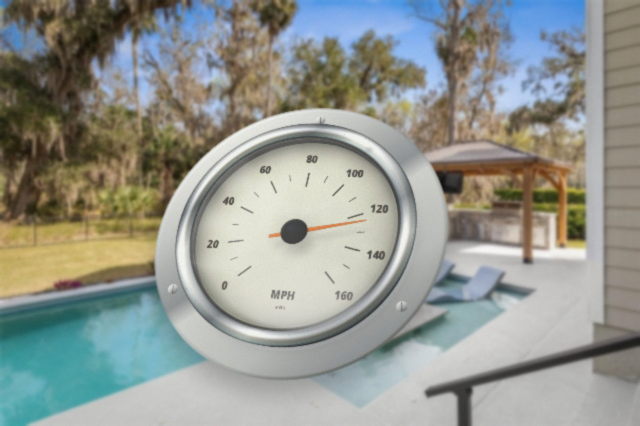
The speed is 125mph
